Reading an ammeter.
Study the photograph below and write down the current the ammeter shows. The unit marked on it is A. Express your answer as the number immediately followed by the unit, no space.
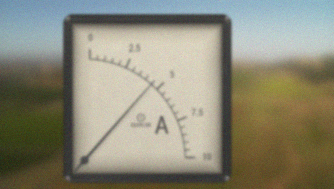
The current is 4.5A
